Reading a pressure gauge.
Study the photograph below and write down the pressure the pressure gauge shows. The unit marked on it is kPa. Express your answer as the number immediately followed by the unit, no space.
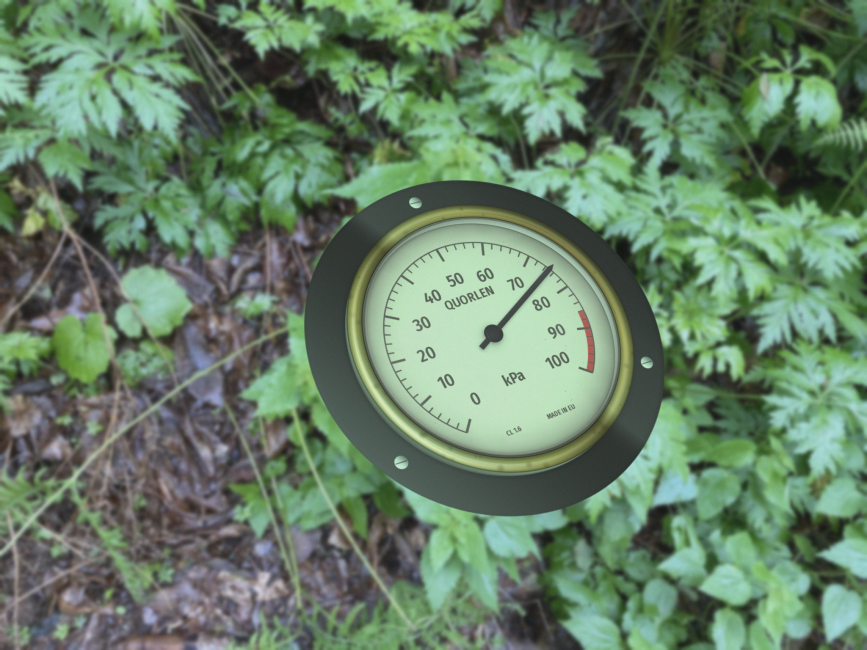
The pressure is 75kPa
